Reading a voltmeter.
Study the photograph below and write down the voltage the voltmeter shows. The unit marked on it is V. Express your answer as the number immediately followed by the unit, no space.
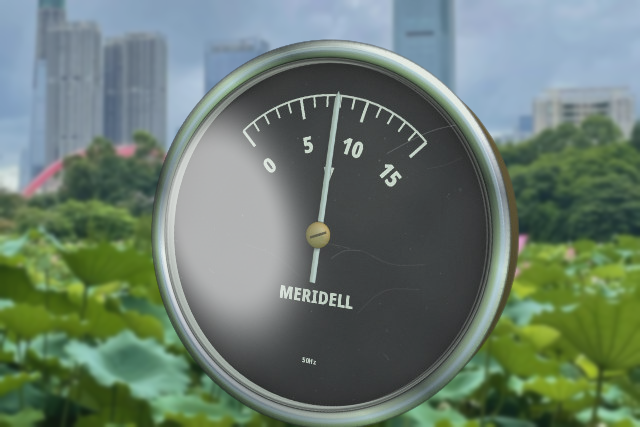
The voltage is 8V
